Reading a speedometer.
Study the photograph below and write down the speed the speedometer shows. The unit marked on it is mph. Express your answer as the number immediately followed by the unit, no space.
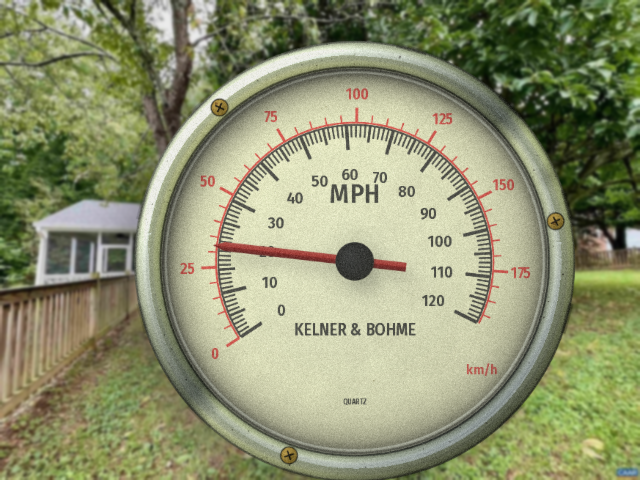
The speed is 20mph
